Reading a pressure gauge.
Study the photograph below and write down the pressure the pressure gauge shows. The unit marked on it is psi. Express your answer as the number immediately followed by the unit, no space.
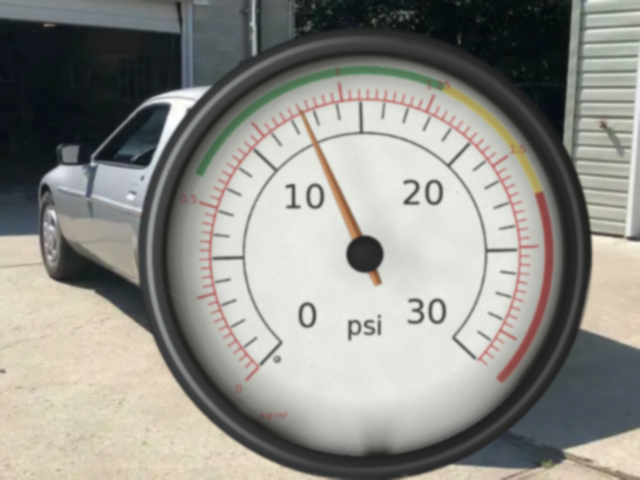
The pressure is 12.5psi
